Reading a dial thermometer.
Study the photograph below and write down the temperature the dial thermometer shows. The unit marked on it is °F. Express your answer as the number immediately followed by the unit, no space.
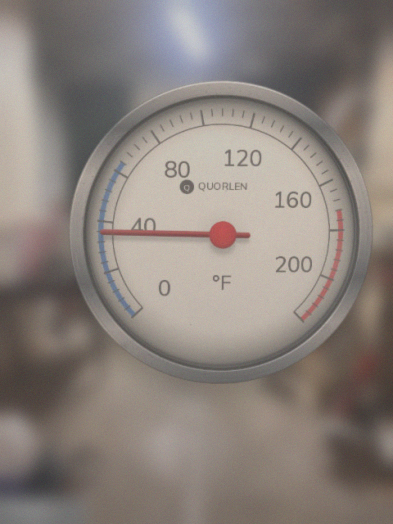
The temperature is 36°F
